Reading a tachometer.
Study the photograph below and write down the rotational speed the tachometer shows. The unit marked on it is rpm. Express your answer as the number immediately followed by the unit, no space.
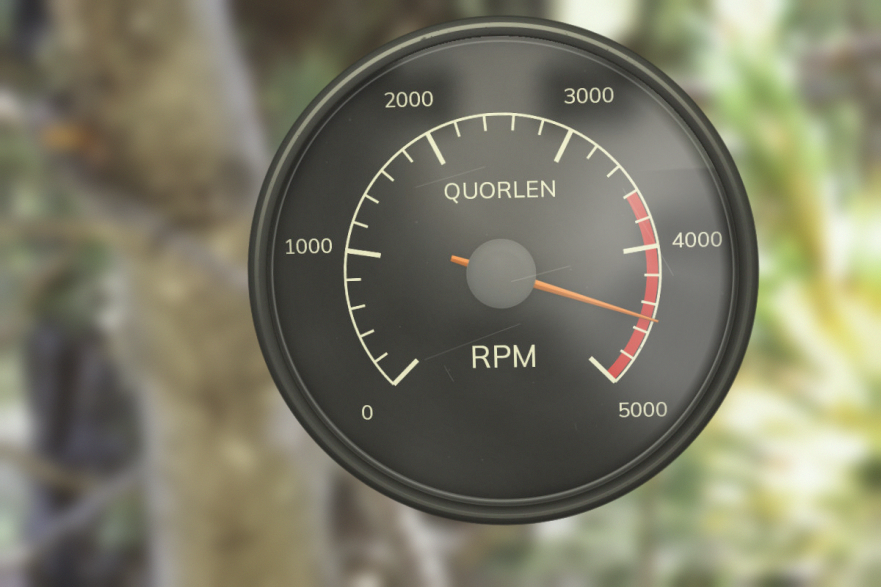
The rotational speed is 4500rpm
